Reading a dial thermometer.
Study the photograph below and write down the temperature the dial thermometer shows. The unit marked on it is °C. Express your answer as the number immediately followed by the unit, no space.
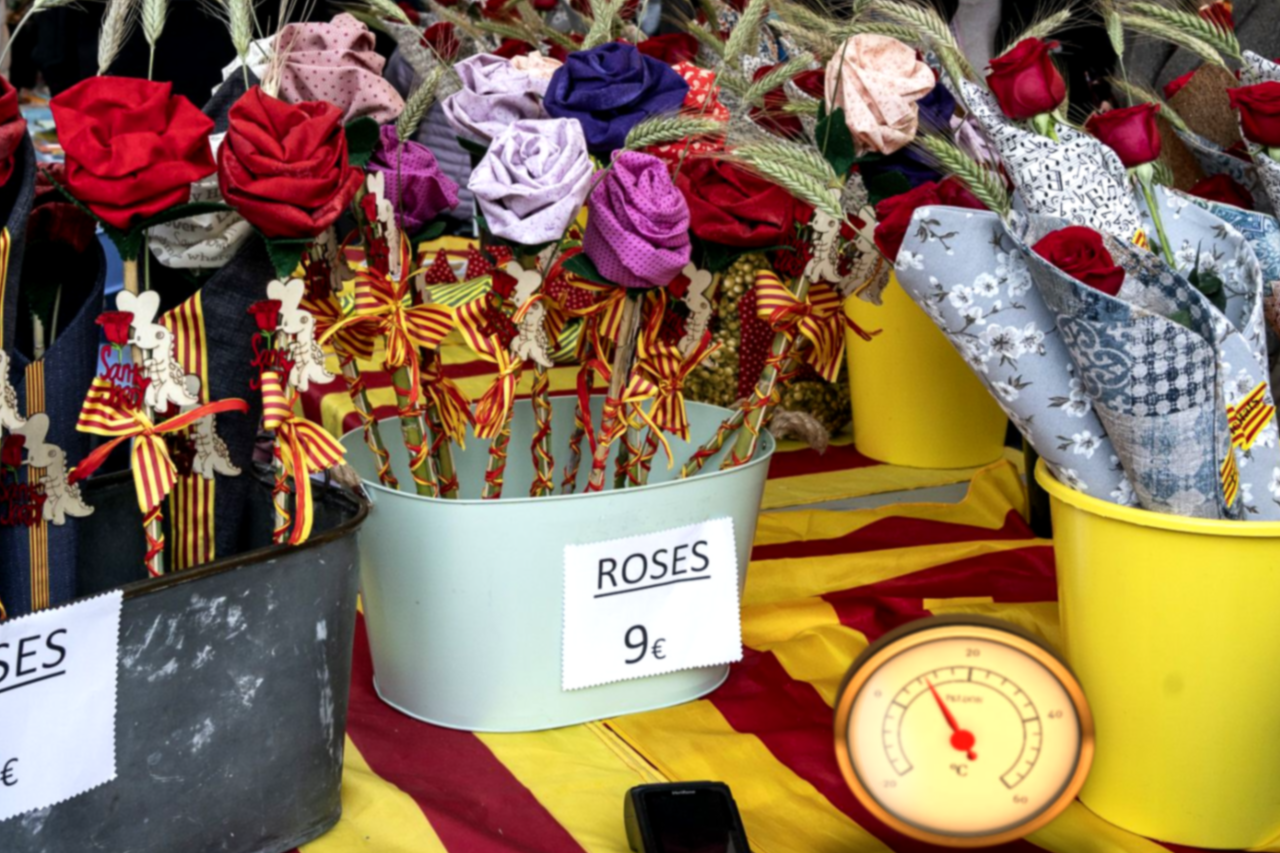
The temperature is 10°C
